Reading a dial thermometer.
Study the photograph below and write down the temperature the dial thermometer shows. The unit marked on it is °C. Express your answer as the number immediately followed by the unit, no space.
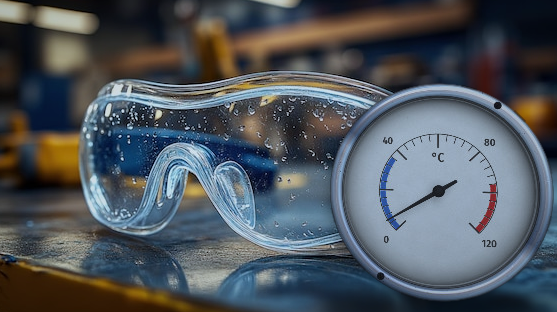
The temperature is 6°C
